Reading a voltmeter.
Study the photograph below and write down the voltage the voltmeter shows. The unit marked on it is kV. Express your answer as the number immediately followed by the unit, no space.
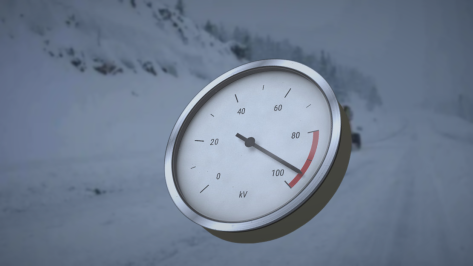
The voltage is 95kV
